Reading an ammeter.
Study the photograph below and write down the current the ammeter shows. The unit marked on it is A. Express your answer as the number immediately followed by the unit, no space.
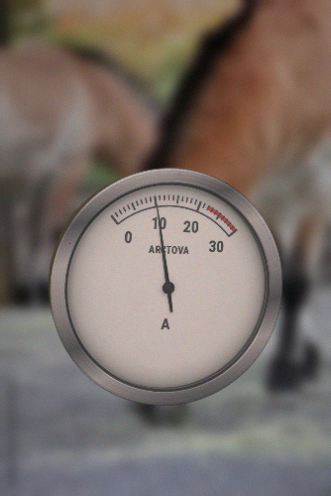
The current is 10A
